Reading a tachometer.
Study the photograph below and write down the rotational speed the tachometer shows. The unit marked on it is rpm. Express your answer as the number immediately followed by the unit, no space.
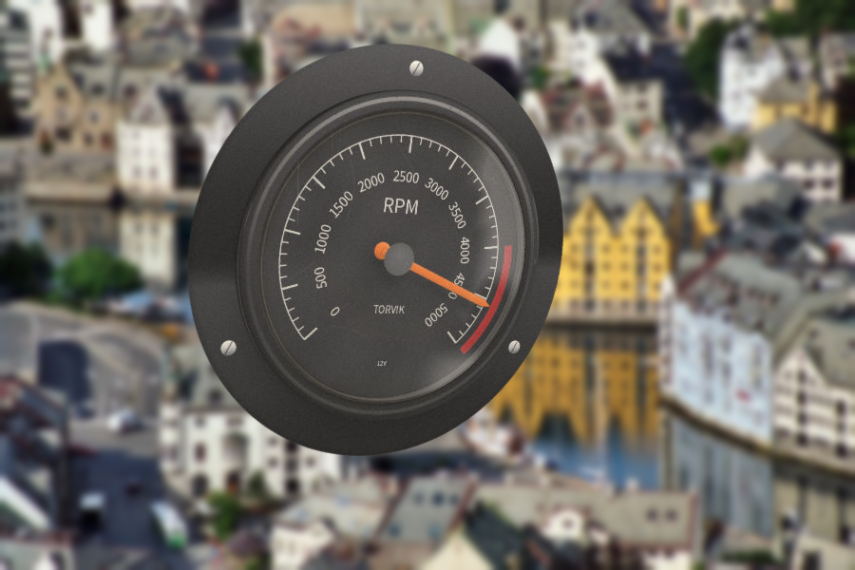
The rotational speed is 4550rpm
